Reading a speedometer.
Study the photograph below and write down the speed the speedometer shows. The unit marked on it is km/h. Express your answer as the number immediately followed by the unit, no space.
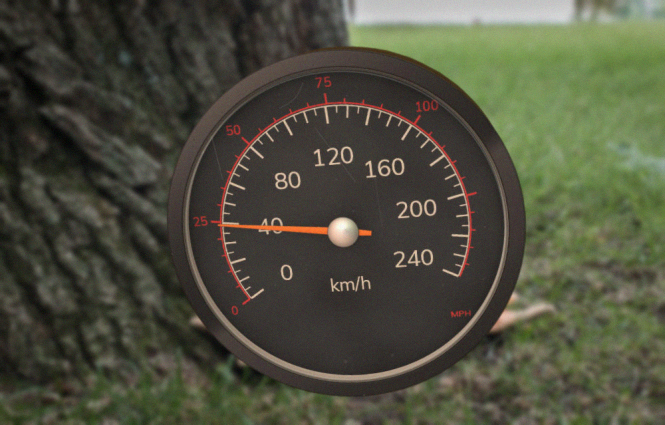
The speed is 40km/h
